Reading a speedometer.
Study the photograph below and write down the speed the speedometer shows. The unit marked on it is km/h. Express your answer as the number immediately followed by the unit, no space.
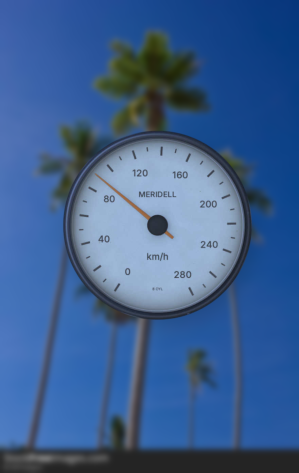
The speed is 90km/h
